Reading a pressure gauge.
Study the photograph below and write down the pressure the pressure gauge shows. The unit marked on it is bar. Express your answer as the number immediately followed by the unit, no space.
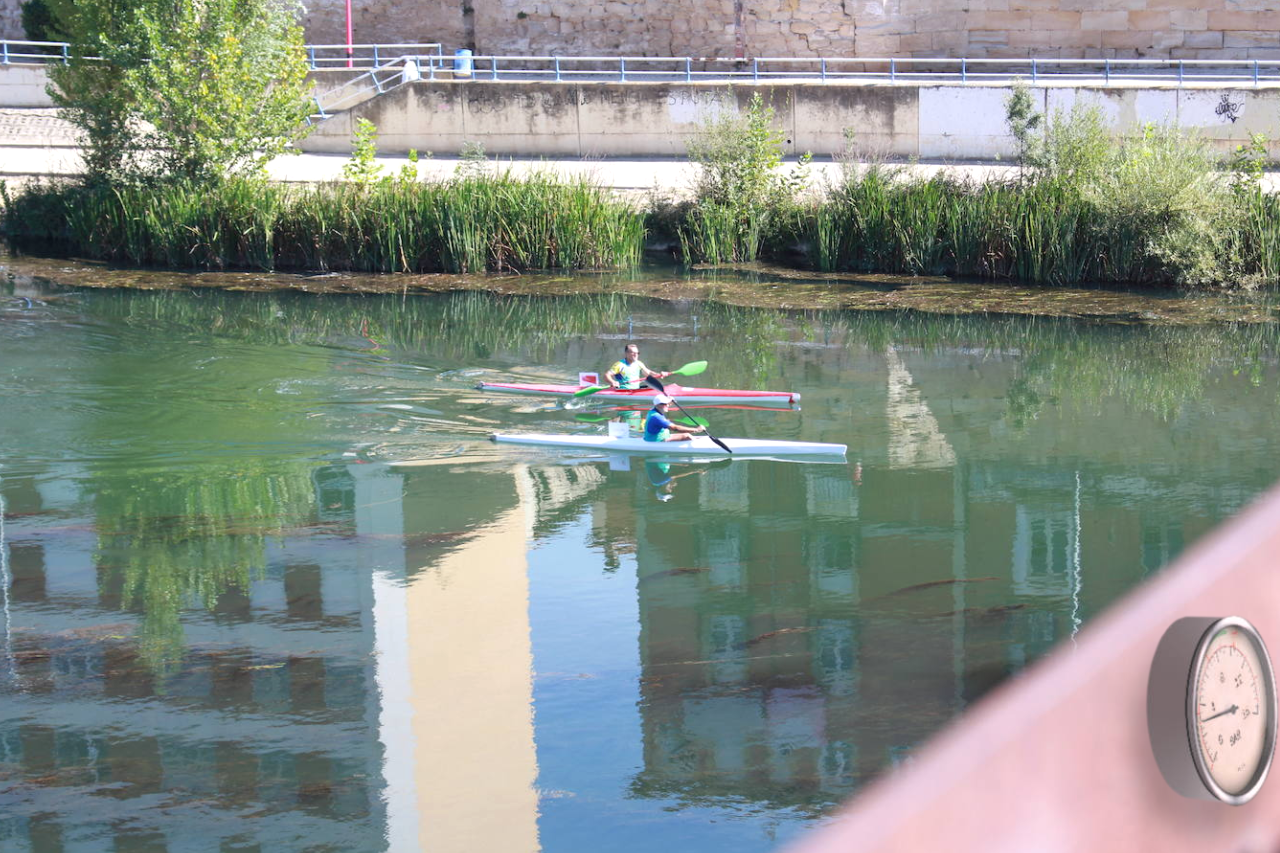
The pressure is 3bar
